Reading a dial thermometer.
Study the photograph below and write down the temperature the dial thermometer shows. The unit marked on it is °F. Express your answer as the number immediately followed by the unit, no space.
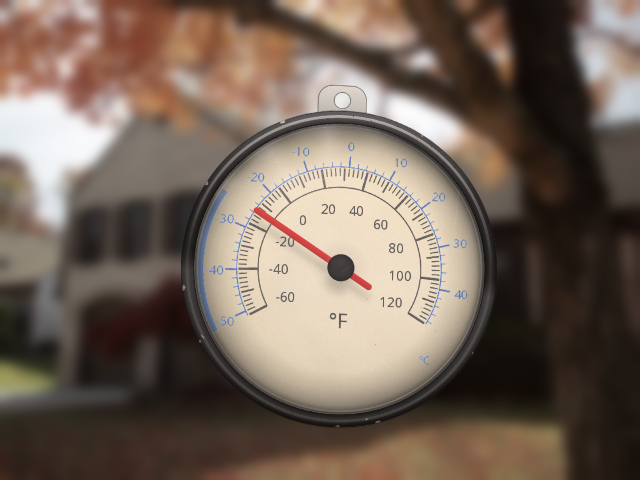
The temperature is -14°F
